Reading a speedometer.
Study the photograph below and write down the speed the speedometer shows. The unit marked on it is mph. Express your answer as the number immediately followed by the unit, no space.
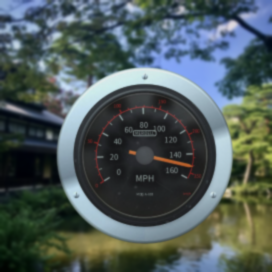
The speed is 150mph
